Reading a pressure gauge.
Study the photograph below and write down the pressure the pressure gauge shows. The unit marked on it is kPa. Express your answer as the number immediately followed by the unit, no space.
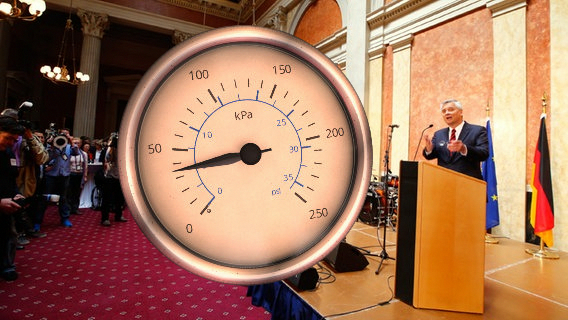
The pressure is 35kPa
